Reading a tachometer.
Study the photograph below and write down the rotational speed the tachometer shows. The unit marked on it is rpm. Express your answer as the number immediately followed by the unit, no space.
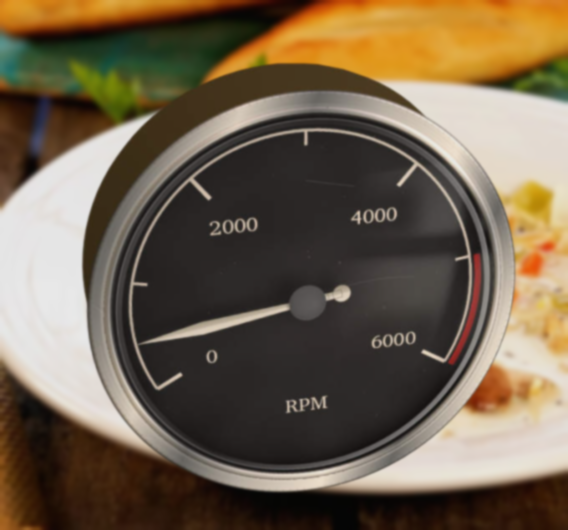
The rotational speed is 500rpm
